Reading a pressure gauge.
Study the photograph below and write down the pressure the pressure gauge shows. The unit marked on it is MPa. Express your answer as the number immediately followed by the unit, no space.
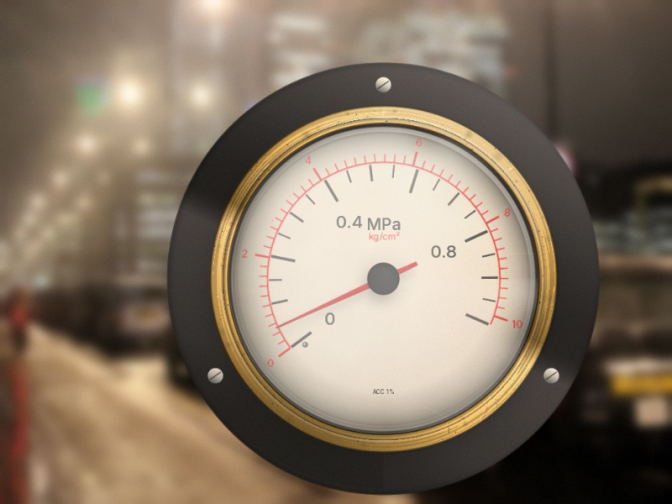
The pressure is 0.05MPa
